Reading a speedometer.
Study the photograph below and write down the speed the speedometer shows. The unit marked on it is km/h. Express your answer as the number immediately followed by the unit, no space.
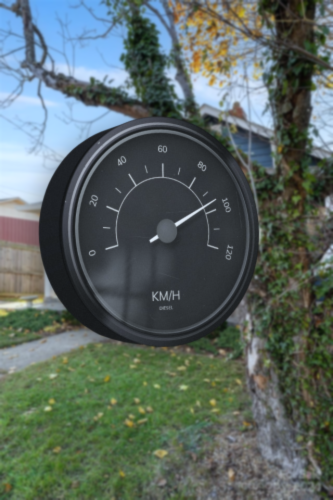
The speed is 95km/h
